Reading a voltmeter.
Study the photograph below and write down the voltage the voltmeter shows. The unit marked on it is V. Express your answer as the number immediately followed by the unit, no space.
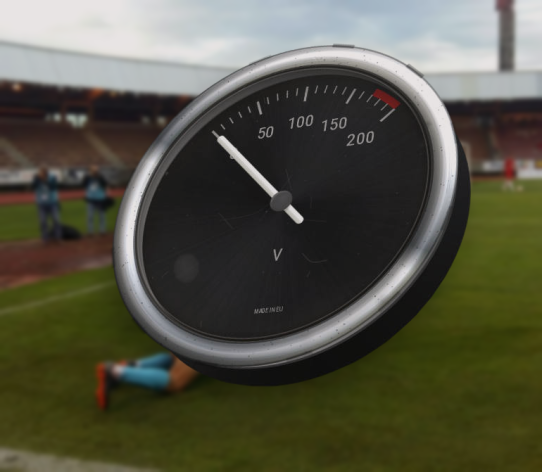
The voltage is 0V
